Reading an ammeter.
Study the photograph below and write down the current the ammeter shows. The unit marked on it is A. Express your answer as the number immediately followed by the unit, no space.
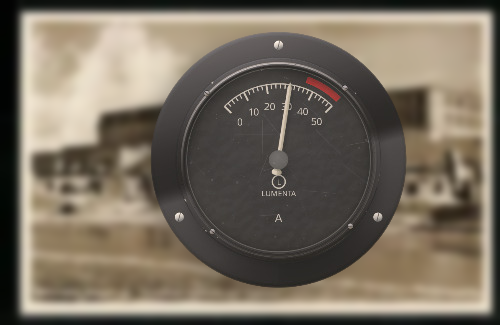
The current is 30A
